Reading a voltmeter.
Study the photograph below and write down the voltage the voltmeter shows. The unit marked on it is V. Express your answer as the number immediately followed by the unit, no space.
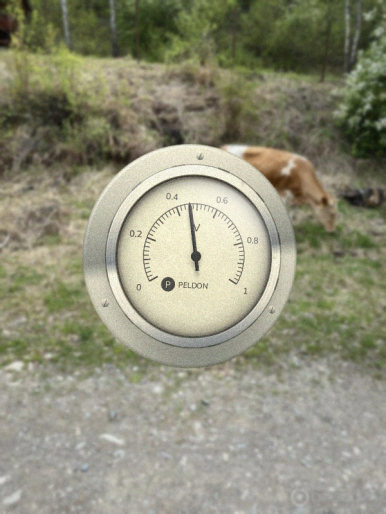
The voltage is 0.46V
